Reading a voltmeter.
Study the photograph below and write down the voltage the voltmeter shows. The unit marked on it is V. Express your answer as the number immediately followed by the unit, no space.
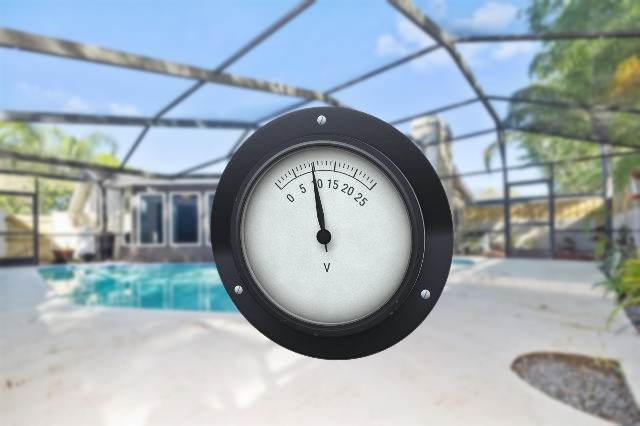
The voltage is 10V
